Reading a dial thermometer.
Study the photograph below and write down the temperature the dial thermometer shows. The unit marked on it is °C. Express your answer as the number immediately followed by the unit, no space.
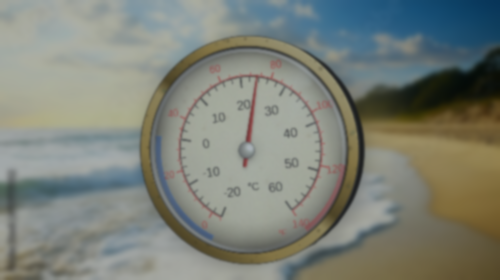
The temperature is 24°C
